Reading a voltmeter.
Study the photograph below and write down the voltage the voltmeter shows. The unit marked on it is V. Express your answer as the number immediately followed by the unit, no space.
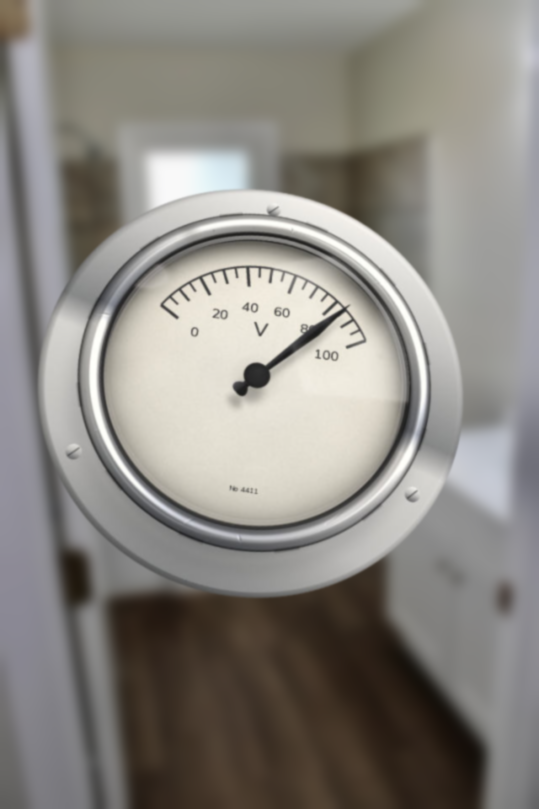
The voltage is 85V
